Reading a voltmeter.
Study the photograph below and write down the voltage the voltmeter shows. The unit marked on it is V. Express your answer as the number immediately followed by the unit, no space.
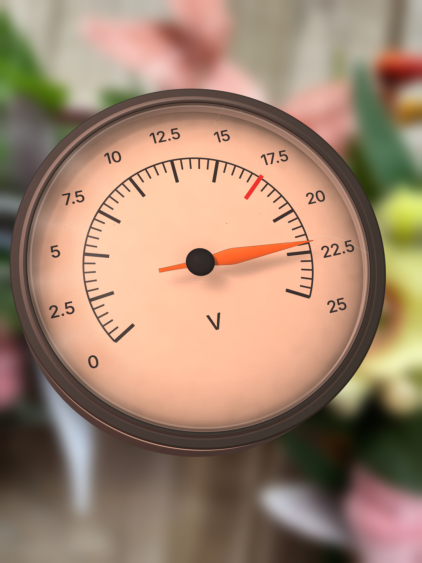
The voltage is 22V
